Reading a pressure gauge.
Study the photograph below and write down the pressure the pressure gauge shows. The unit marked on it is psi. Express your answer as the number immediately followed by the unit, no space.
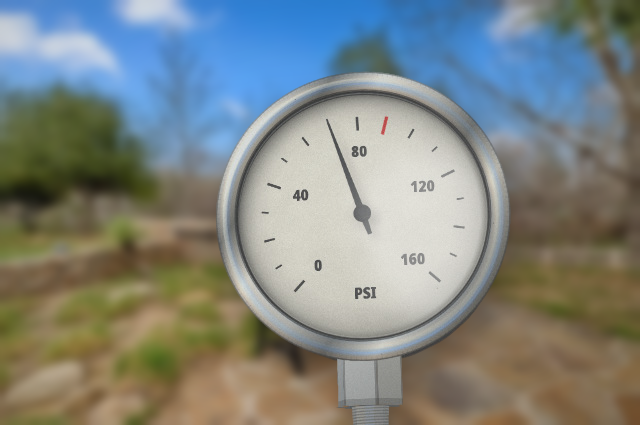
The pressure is 70psi
